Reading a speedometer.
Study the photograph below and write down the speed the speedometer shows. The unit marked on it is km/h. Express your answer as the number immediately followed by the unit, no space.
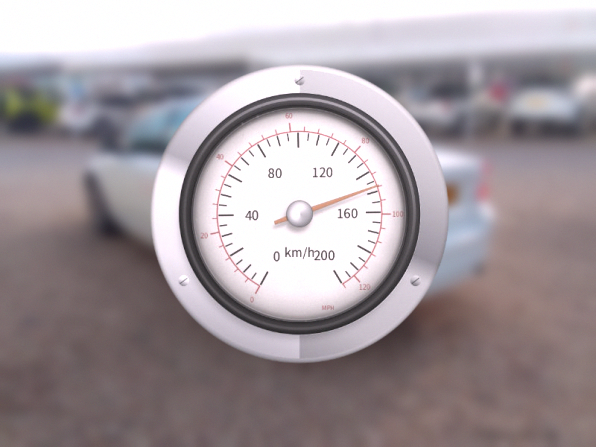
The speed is 147.5km/h
